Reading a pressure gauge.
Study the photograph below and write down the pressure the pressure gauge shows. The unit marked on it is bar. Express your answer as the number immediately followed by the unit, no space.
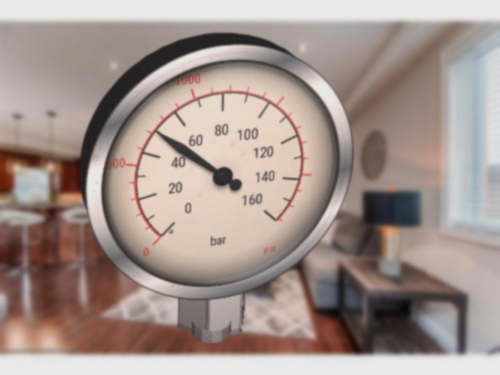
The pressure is 50bar
